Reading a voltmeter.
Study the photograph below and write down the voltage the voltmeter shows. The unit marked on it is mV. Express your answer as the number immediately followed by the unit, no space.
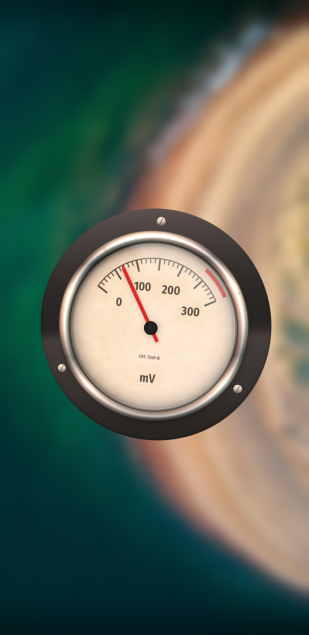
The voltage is 70mV
